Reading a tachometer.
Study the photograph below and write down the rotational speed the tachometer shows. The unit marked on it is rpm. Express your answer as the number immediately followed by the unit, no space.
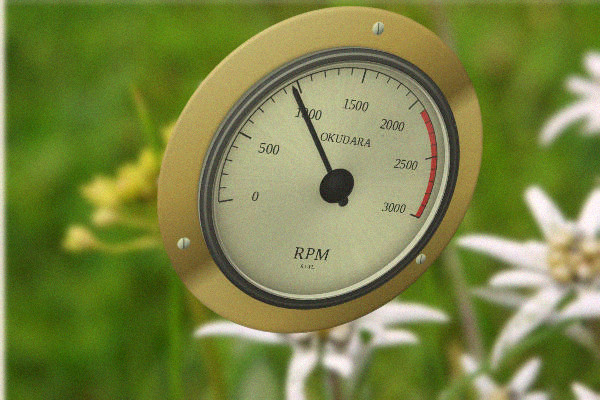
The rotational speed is 950rpm
